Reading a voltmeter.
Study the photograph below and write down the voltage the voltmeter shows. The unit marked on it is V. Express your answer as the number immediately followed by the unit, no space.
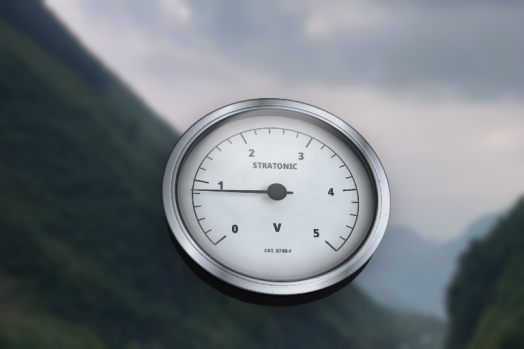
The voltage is 0.8V
